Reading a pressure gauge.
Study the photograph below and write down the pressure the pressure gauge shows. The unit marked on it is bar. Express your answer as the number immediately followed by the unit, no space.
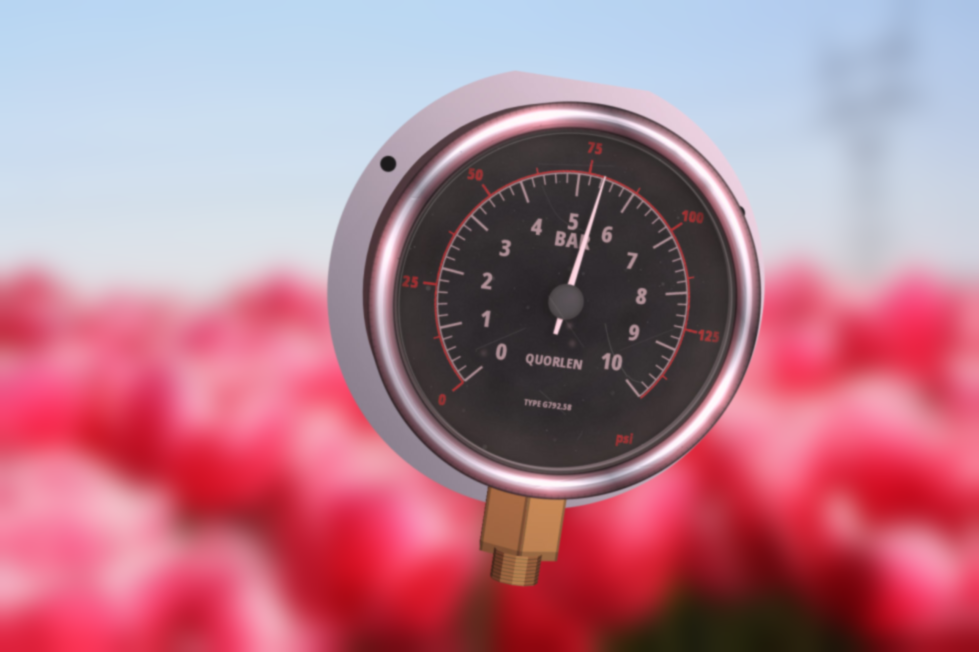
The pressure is 5.4bar
